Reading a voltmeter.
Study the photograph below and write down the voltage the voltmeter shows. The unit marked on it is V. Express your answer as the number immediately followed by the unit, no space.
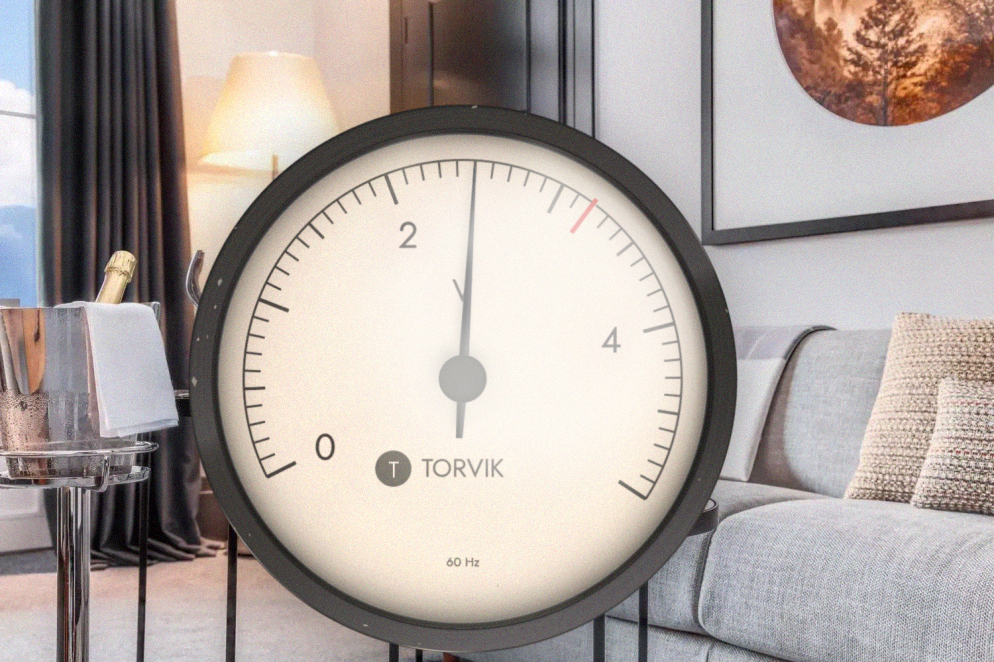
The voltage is 2.5V
